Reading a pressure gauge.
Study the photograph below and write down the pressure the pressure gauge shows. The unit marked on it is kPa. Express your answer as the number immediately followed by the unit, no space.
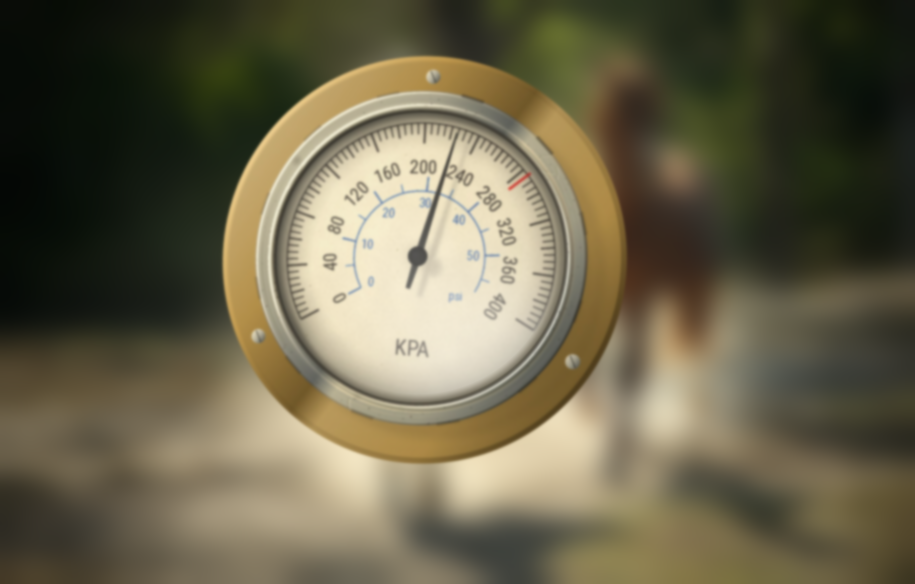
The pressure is 225kPa
